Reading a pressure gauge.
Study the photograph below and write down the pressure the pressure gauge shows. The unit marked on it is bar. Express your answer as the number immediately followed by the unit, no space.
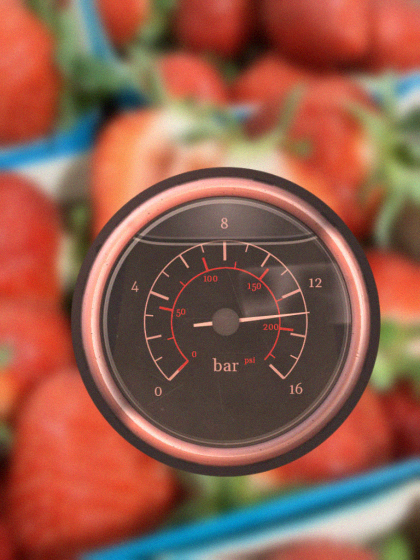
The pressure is 13bar
